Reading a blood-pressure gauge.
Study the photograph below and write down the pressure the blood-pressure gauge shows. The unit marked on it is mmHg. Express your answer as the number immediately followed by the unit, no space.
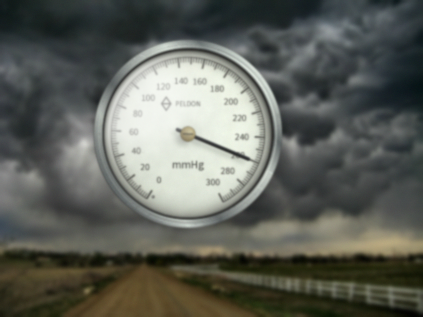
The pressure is 260mmHg
